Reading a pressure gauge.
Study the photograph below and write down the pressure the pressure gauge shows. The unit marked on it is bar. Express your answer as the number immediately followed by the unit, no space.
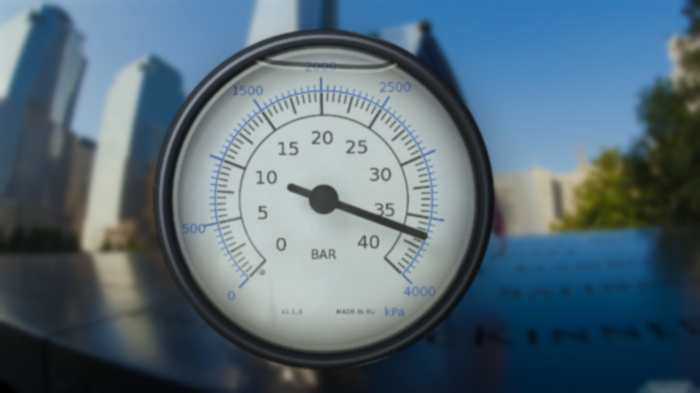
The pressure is 36.5bar
